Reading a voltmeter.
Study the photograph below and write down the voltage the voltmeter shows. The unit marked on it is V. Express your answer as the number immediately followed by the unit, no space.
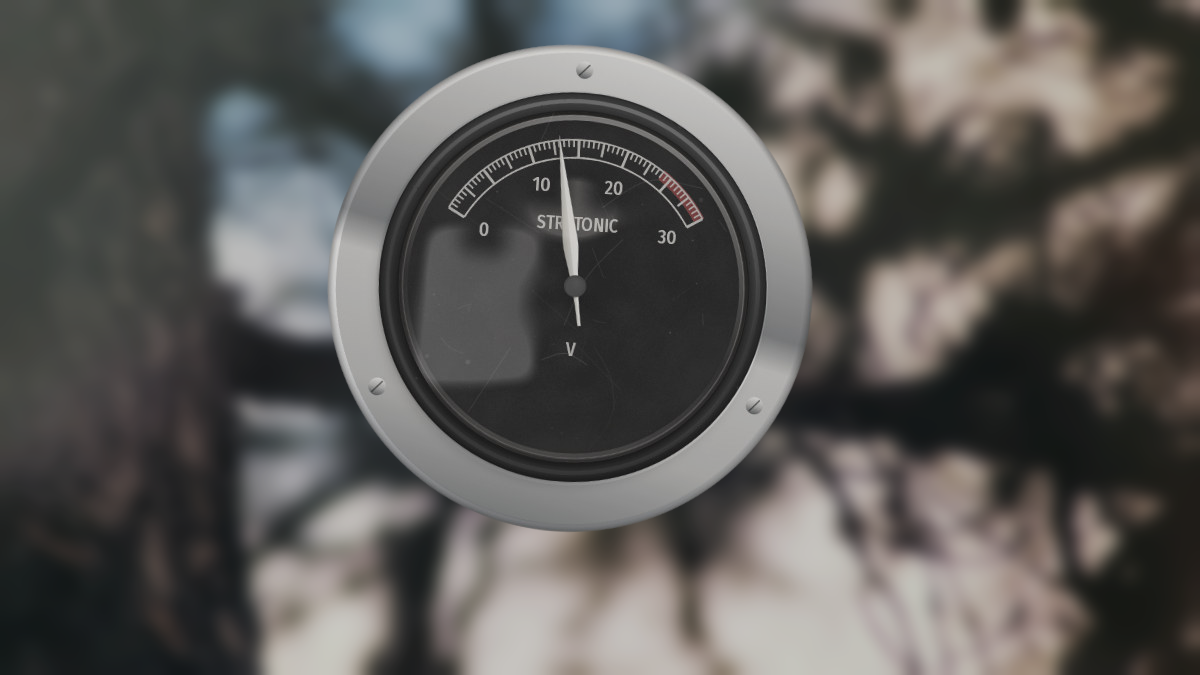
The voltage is 13V
